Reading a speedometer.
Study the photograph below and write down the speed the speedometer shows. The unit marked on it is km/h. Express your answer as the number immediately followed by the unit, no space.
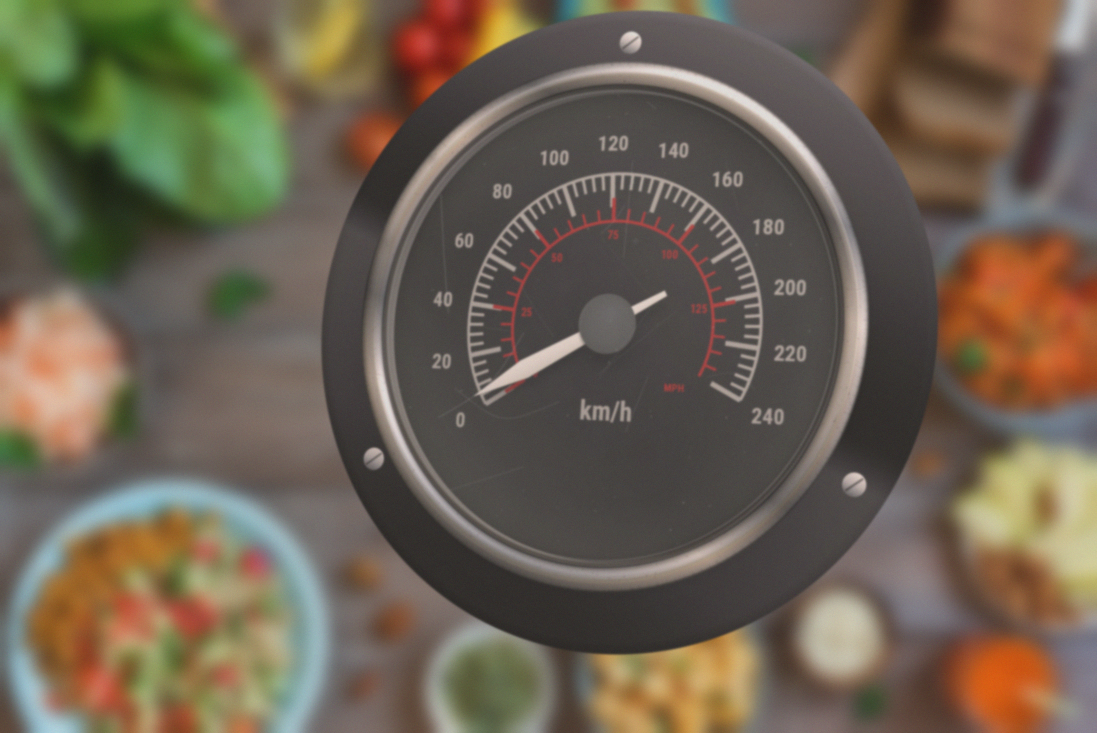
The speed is 4km/h
